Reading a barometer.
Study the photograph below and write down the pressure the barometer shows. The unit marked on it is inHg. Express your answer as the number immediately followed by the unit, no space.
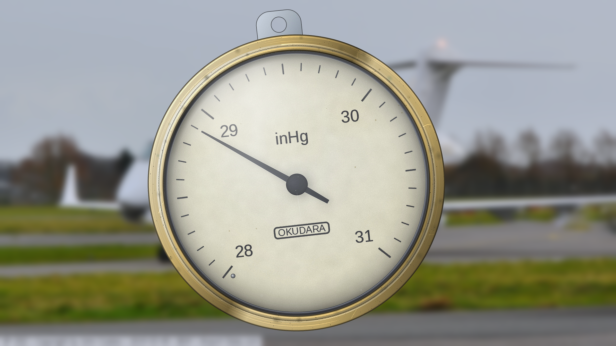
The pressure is 28.9inHg
